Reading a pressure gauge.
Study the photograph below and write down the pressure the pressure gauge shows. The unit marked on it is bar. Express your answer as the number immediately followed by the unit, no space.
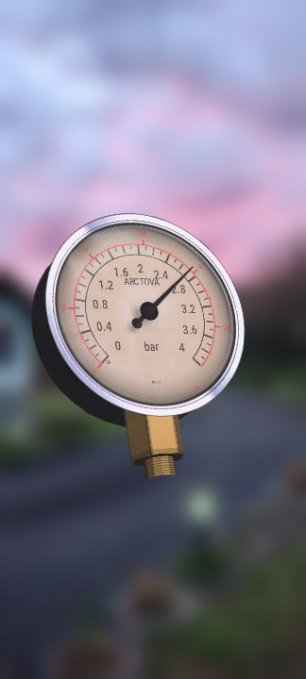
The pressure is 2.7bar
